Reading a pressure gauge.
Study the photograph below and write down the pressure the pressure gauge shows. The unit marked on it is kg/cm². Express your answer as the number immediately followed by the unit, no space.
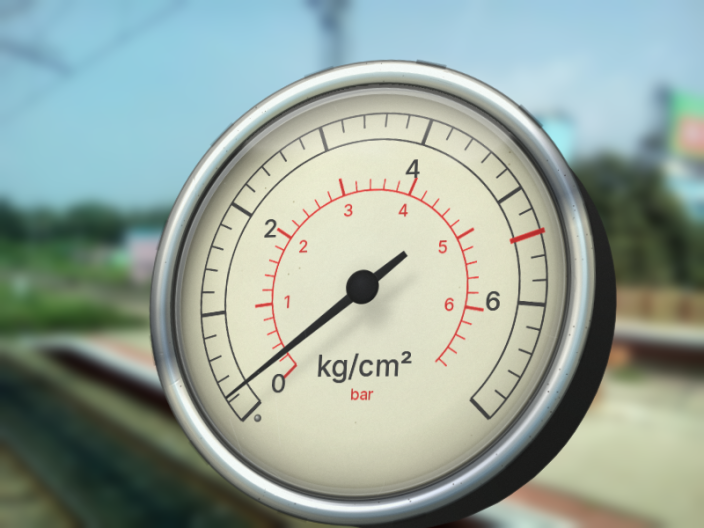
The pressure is 0.2kg/cm²
